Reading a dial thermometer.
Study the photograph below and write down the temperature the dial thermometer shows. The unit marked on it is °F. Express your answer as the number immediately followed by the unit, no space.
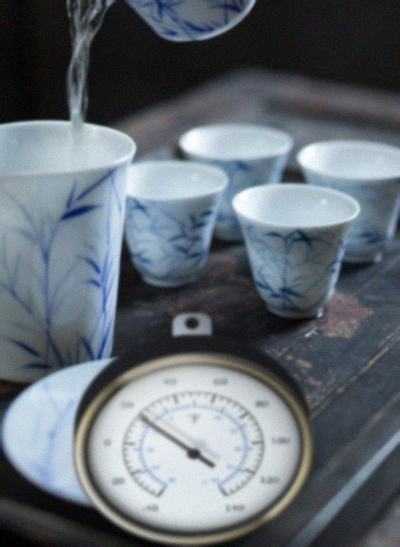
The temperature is 20°F
